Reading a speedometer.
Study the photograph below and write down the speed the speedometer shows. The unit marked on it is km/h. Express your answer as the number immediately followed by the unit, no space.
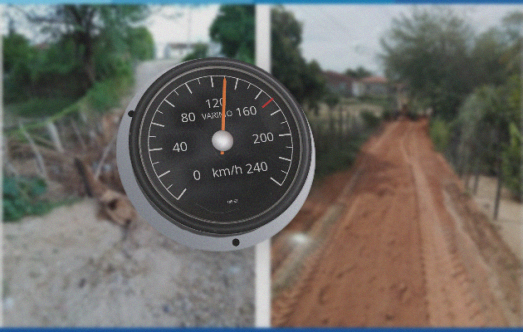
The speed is 130km/h
